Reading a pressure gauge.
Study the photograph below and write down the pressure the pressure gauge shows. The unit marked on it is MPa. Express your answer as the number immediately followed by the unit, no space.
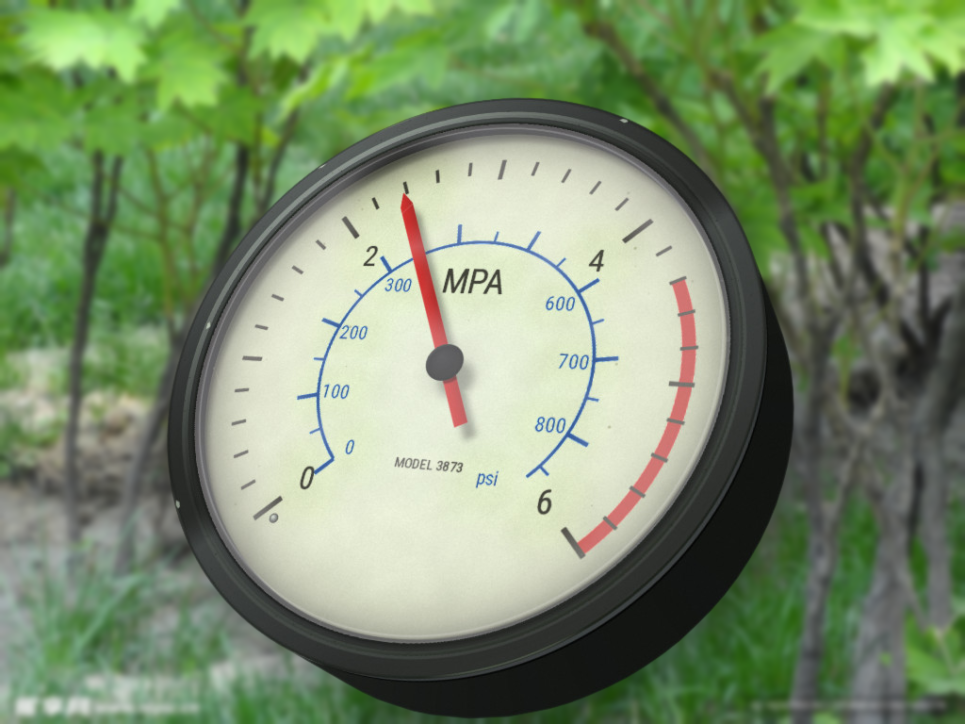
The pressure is 2.4MPa
